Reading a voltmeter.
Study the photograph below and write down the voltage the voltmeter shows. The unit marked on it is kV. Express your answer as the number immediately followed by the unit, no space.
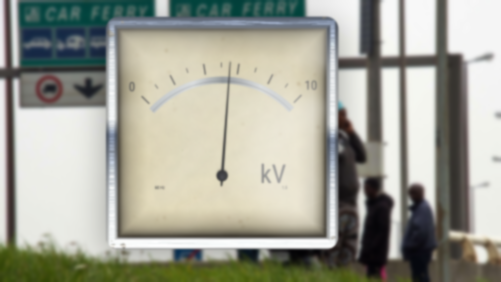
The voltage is 5.5kV
